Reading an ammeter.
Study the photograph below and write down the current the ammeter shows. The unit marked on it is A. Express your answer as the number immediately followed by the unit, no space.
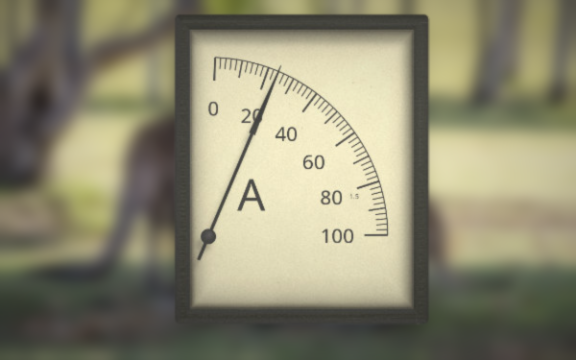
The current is 24A
